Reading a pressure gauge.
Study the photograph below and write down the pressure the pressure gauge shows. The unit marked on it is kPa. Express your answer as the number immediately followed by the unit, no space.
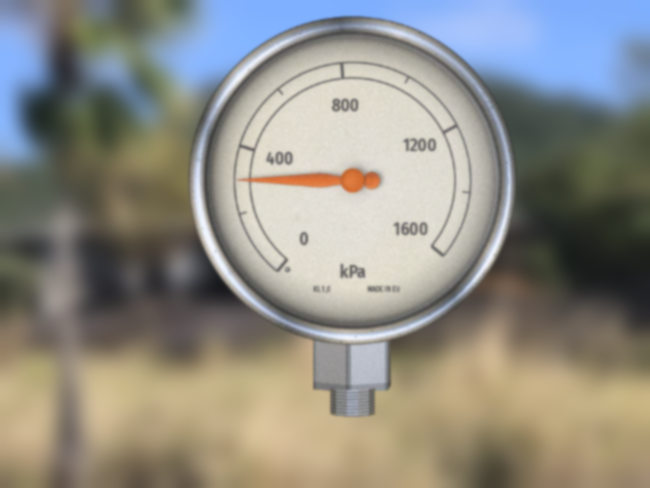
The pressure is 300kPa
